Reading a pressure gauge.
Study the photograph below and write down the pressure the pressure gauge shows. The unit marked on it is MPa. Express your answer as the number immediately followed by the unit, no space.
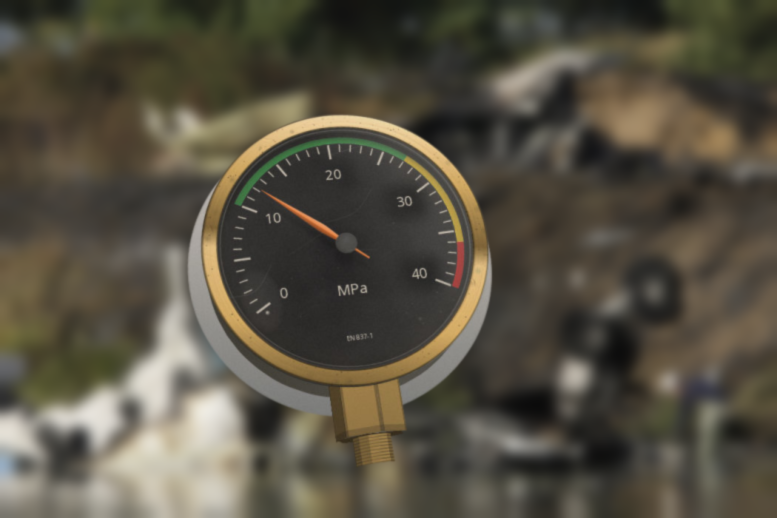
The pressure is 12MPa
